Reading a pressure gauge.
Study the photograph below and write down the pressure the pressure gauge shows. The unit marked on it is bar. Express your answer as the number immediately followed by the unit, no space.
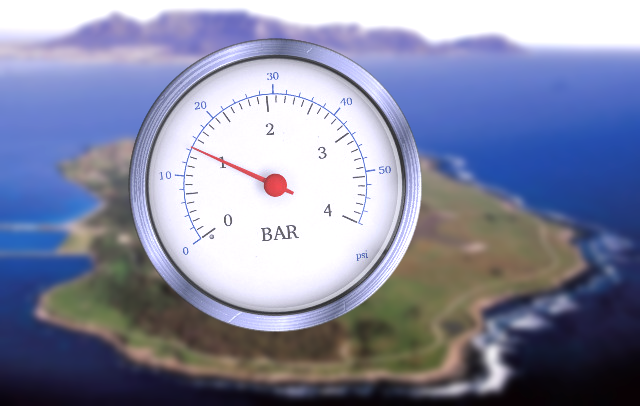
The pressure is 1bar
